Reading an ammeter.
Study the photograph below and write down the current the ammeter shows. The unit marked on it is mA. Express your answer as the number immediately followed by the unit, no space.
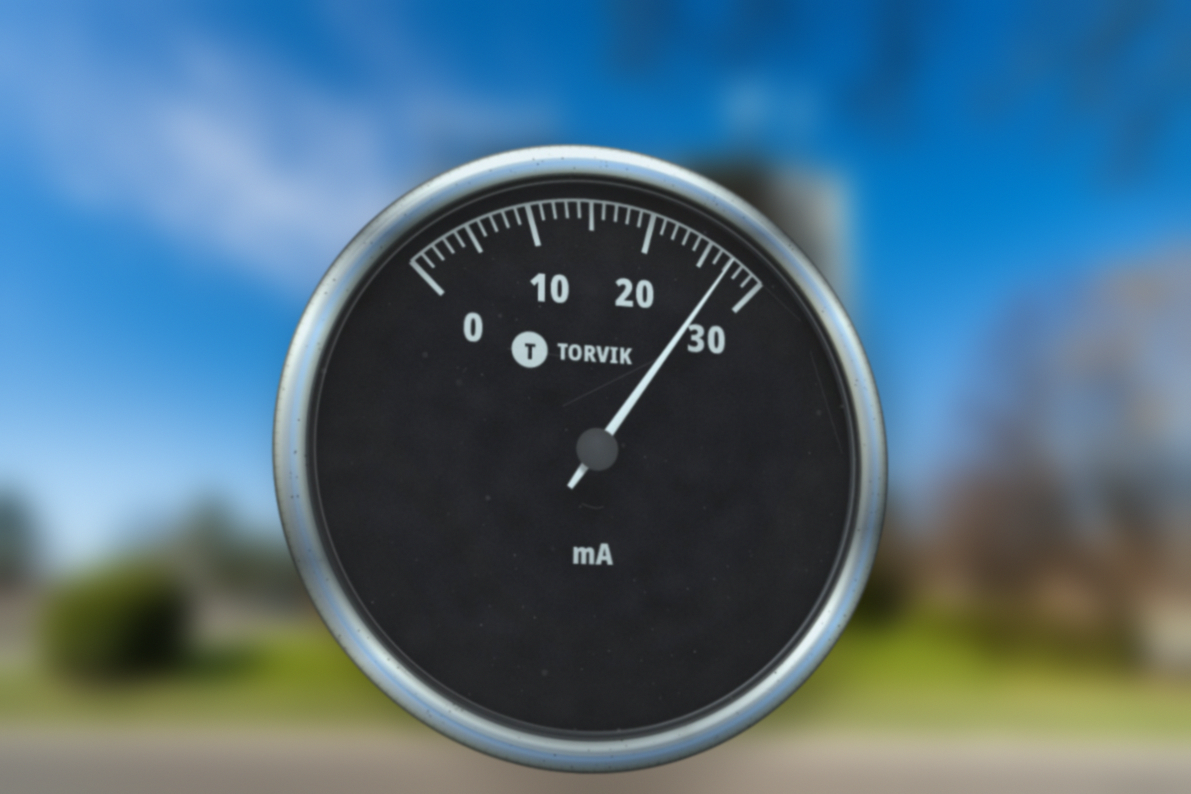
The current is 27mA
